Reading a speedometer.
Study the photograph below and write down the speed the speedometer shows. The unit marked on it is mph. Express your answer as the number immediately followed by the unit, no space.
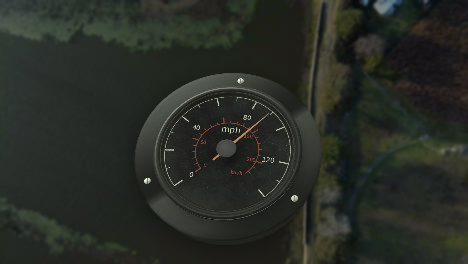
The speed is 90mph
